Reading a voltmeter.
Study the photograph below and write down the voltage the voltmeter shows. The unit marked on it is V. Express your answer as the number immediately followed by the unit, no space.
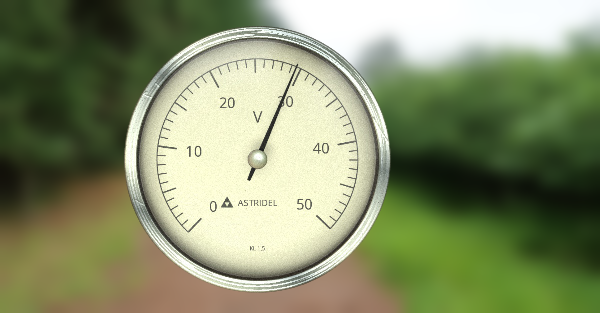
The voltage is 29.5V
